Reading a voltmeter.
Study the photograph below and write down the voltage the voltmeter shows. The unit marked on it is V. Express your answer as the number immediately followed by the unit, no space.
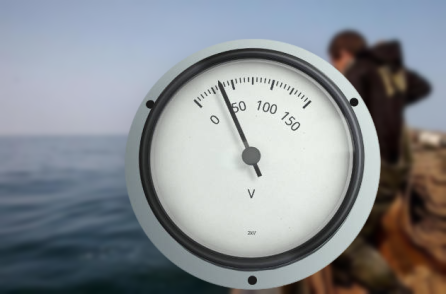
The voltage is 35V
